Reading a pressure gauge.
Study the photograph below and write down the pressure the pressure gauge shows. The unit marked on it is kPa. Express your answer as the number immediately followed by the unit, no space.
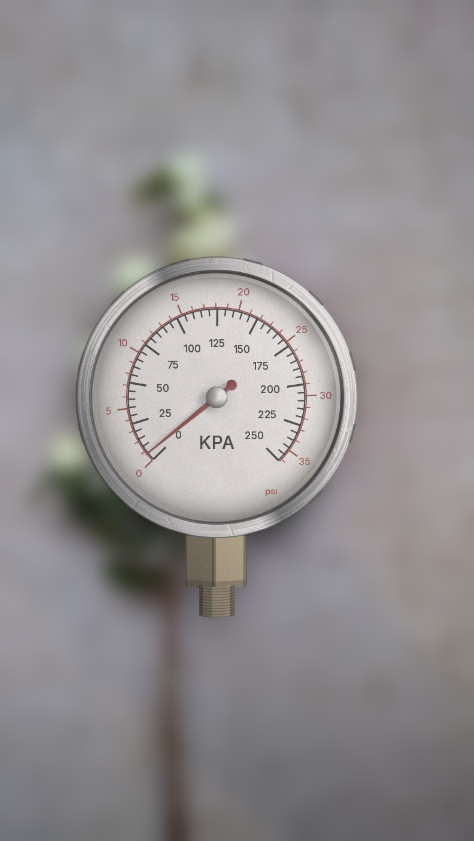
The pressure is 5kPa
